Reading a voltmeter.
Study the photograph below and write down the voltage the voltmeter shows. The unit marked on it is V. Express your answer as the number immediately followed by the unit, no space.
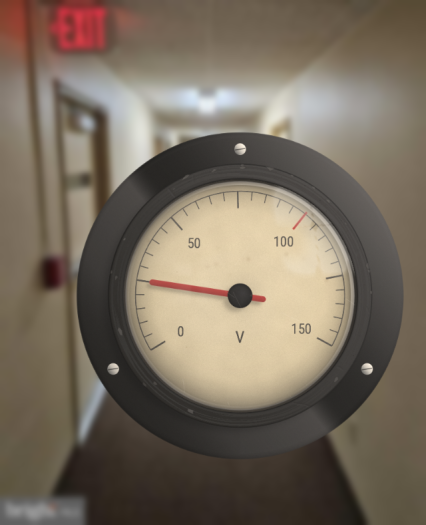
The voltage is 25V
